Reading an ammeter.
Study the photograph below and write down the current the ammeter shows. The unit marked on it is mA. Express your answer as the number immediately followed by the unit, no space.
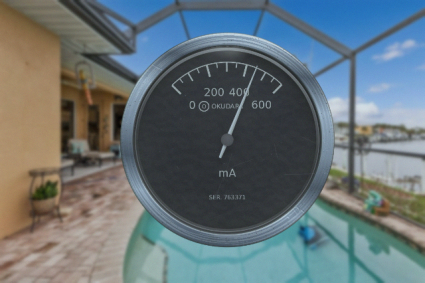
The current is 450mA
